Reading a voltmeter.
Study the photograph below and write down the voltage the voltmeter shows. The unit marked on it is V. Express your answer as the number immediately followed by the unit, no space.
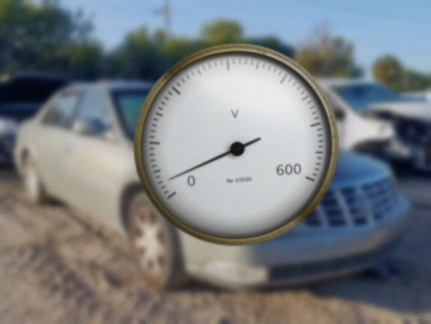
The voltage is 30V
